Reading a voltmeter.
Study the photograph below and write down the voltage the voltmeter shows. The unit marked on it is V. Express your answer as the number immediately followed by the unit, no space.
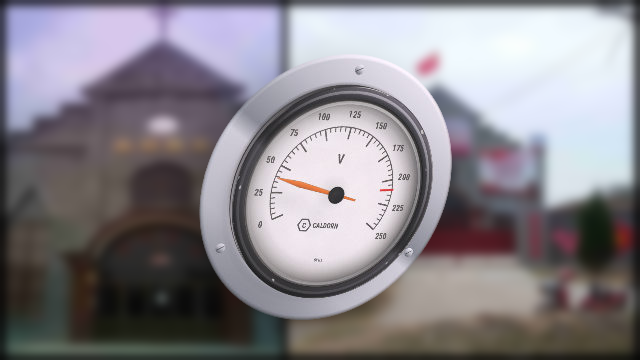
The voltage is 40V
